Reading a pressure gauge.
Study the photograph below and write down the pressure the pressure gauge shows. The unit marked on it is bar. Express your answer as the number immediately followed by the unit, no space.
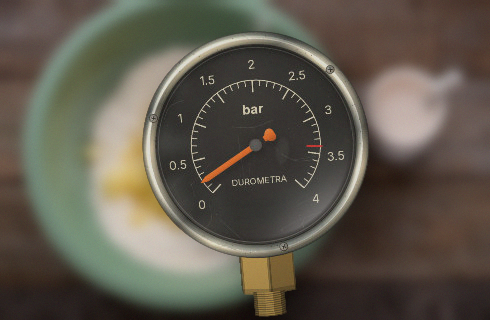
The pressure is 0.2bar
